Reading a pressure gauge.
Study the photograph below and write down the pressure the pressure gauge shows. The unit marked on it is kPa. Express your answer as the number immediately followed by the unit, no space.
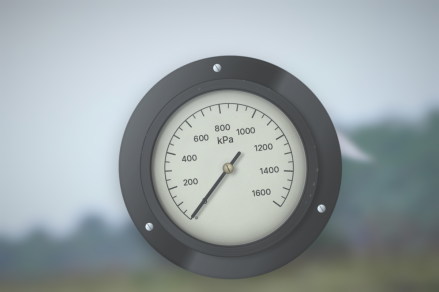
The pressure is 0kPa
